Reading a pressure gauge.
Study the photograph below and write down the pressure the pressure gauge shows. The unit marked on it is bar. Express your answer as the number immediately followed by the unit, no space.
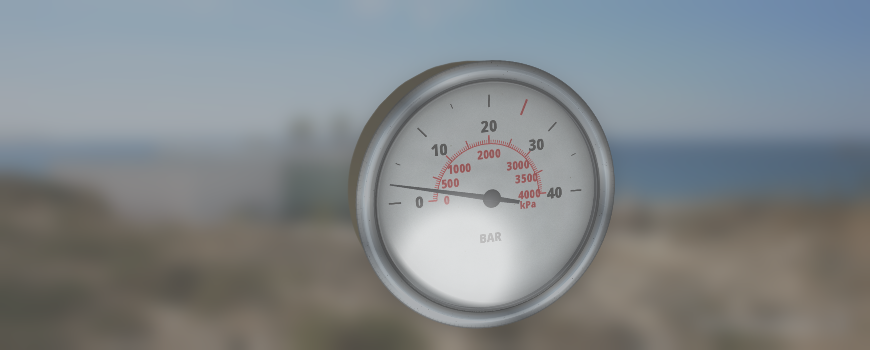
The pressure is 2.5bar
